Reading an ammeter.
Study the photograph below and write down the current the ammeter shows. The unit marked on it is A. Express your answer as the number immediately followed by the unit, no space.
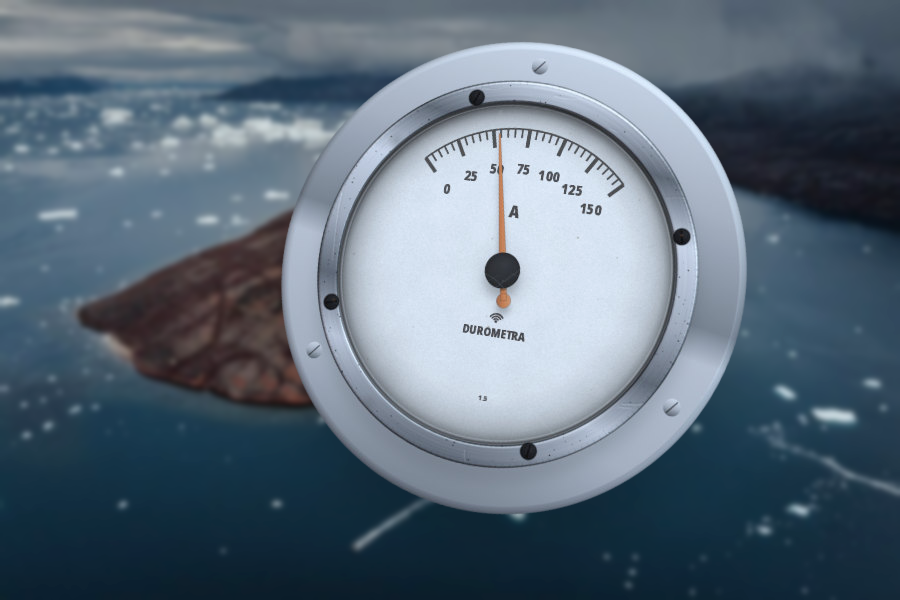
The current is 55A
